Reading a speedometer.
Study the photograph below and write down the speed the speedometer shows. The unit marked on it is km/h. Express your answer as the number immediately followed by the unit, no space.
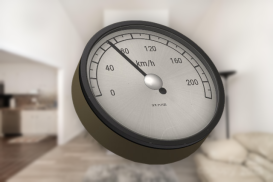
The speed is 70km/h
